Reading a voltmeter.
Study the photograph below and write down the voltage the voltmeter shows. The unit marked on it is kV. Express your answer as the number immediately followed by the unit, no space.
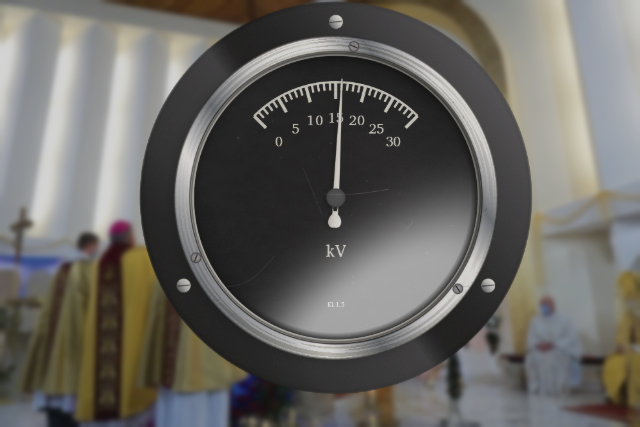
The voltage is 16kV
